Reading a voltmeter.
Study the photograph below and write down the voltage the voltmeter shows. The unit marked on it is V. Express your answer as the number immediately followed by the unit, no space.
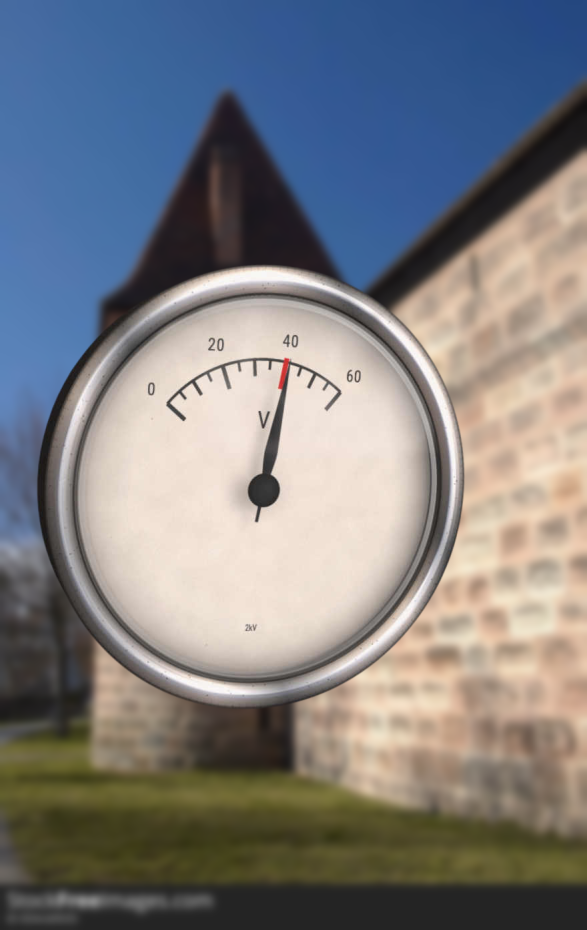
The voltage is 40V
